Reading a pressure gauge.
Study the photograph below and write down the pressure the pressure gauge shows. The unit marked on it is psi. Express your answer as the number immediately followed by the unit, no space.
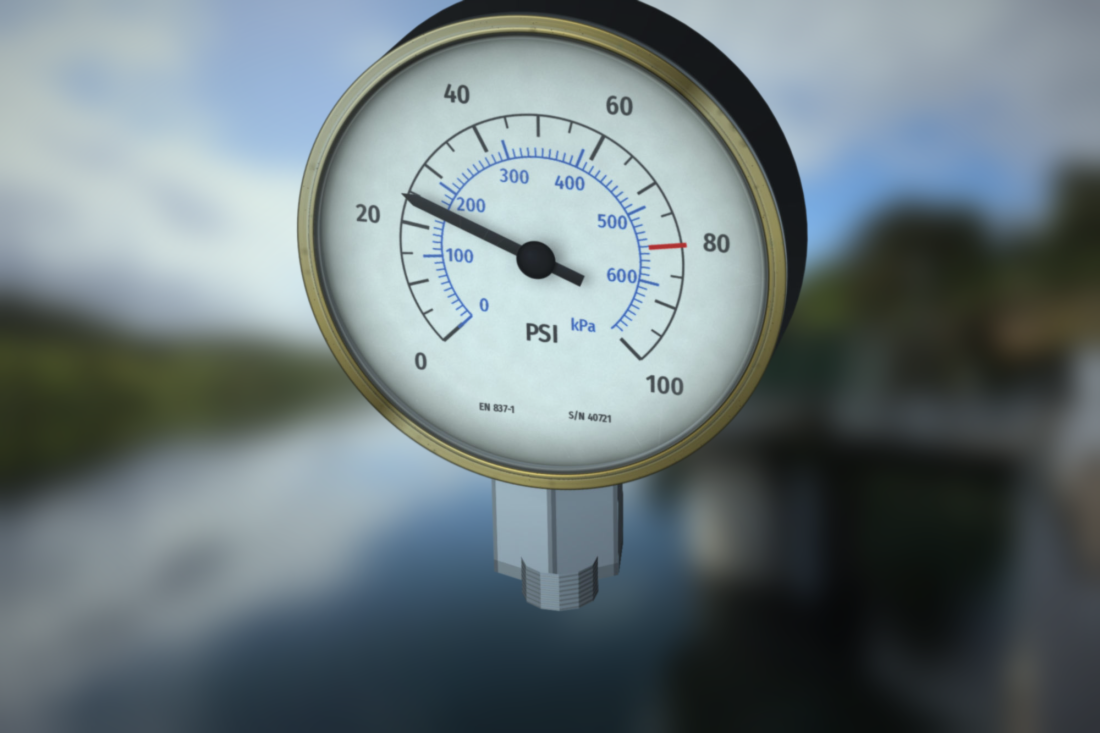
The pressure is 25psi
